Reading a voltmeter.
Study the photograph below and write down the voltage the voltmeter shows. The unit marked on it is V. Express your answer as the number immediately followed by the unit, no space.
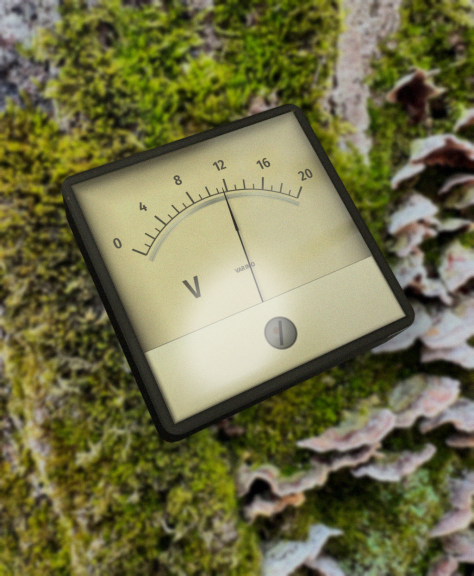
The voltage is 11.5V
